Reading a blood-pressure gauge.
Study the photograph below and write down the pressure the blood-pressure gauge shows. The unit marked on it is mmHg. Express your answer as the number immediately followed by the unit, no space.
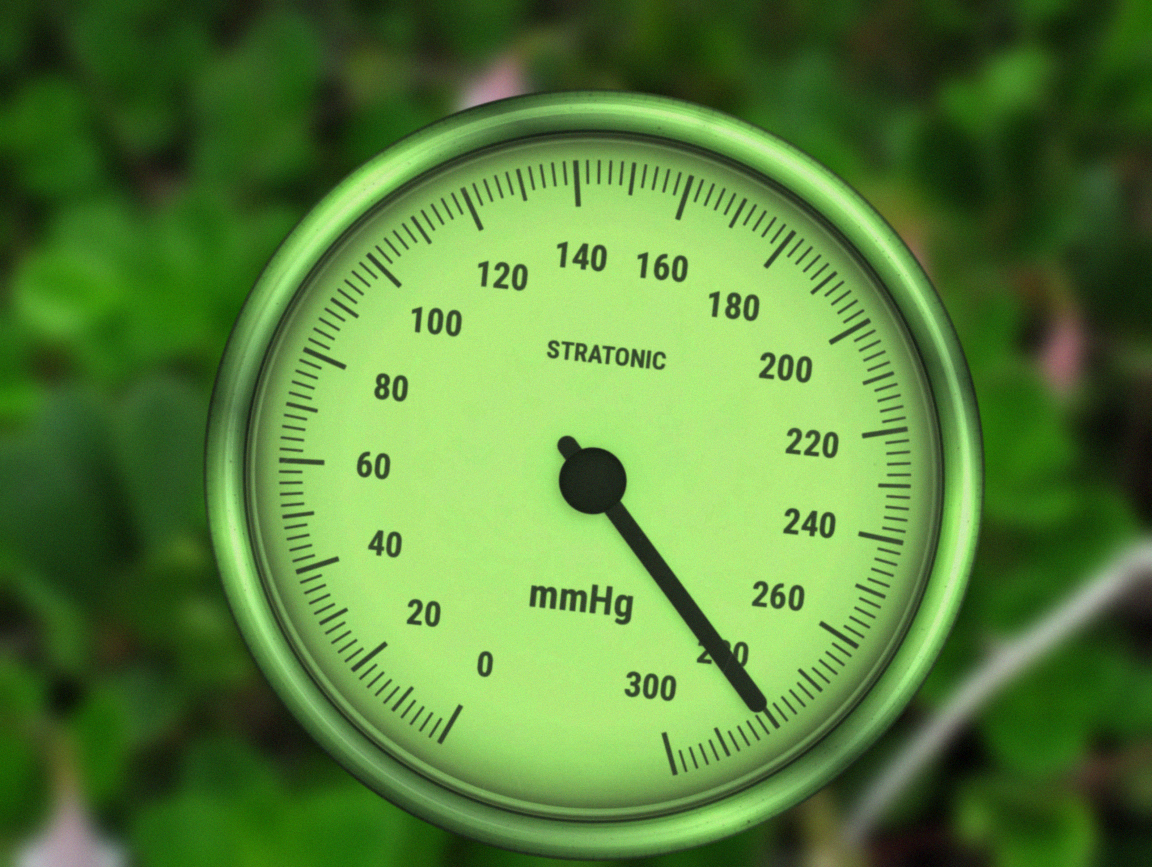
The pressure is 280mmHg
